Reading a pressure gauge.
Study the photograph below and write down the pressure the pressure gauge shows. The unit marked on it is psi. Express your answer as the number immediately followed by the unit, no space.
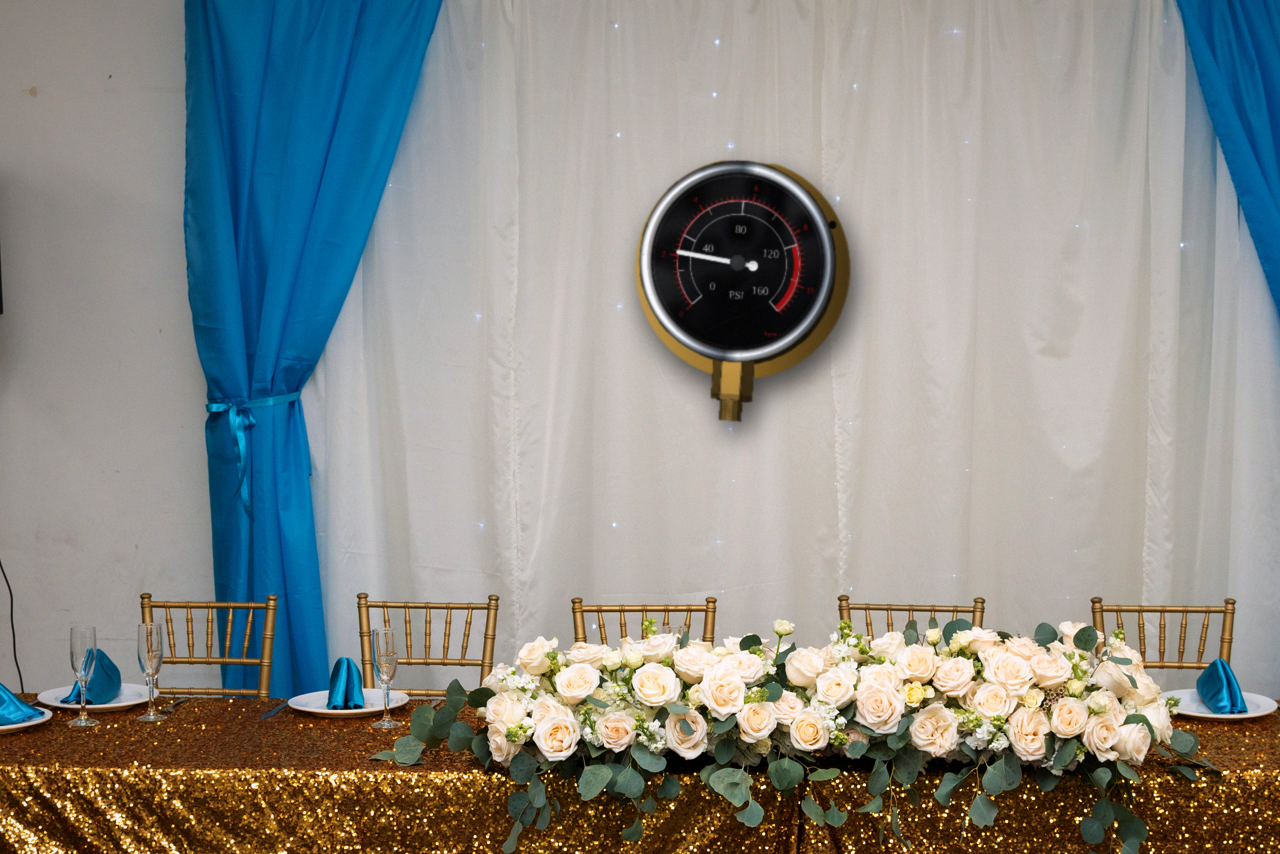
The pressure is 30psi
